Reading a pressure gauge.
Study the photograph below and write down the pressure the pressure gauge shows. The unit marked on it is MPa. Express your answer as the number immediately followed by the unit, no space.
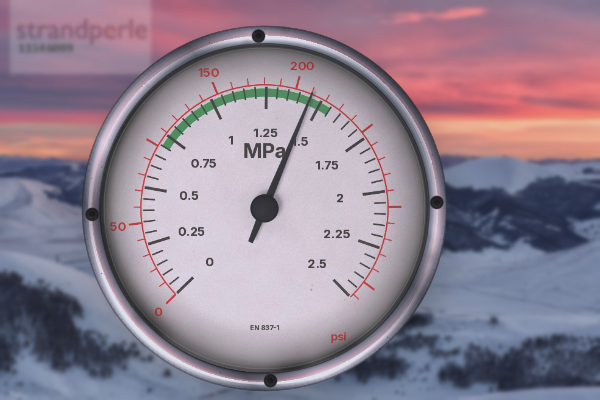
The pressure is 1.45MPa
